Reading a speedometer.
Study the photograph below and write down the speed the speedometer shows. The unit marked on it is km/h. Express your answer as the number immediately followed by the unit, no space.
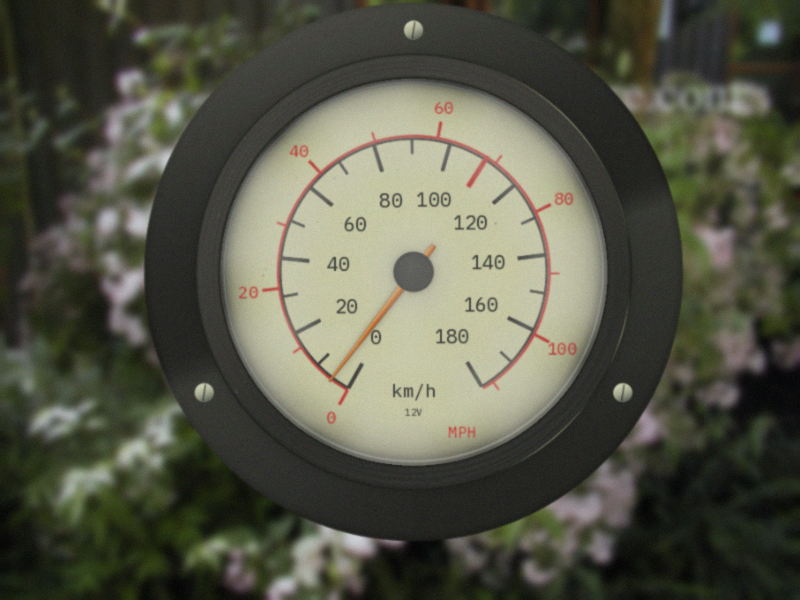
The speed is 5km/h
